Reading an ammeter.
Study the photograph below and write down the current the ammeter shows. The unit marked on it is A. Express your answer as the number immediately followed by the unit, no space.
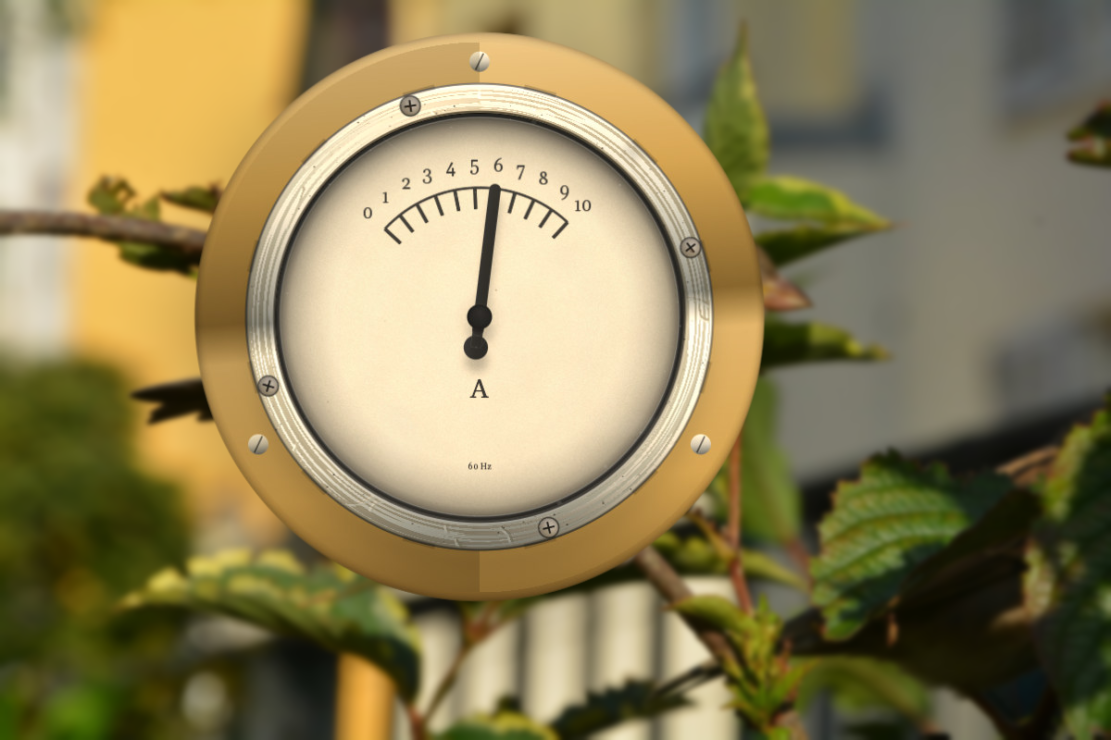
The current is 6A
